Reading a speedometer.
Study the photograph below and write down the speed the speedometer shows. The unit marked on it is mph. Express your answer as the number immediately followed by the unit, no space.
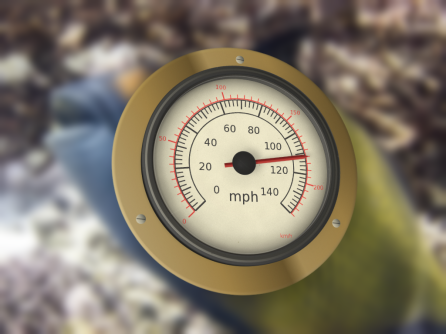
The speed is 112mph
